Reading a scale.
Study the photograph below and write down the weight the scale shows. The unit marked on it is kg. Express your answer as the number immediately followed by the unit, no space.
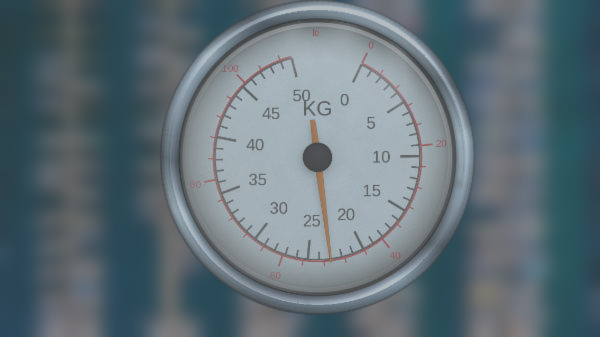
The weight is 23kg
